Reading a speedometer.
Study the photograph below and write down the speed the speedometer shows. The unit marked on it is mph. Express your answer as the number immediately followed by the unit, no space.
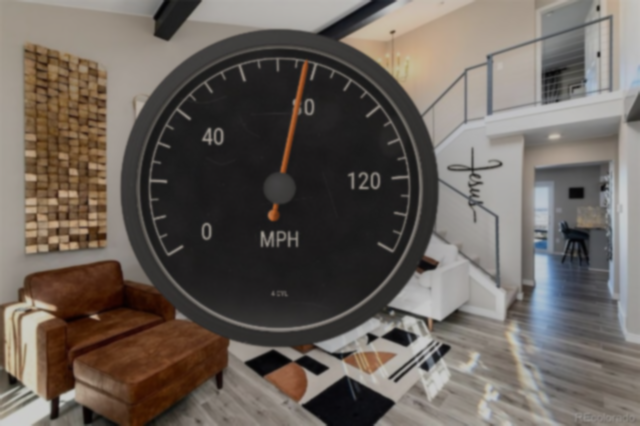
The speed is 77.5mph
